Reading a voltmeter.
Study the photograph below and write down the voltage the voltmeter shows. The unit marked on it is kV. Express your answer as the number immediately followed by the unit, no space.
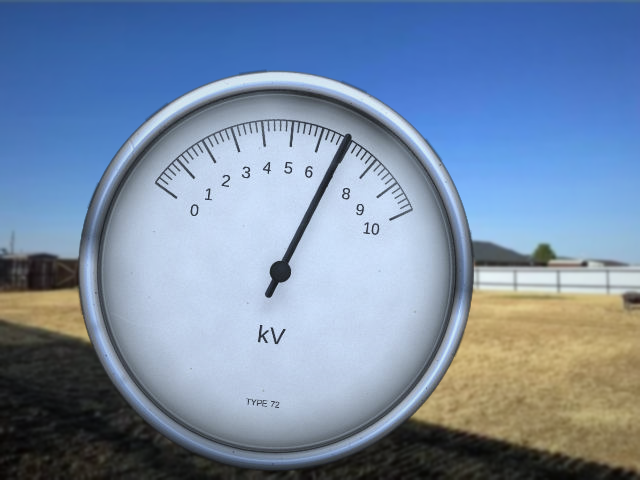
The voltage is 6.8kV
